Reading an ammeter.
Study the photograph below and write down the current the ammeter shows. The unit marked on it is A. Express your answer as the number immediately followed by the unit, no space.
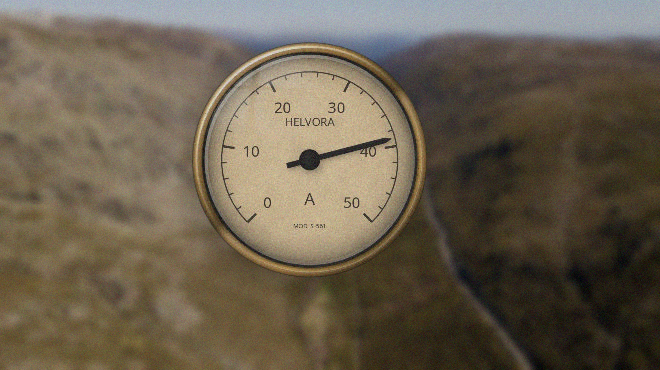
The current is 39A
